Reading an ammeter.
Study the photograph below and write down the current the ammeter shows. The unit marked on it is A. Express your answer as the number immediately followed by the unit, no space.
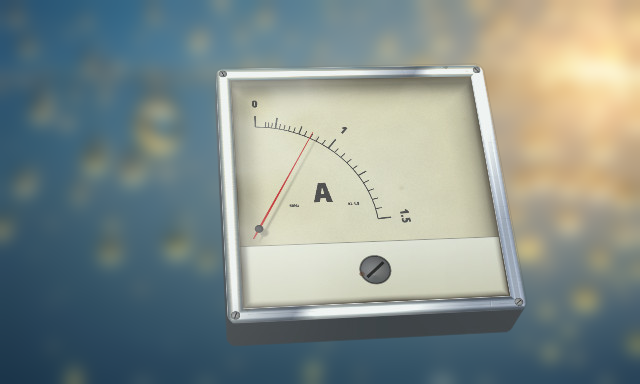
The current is 0.85A
